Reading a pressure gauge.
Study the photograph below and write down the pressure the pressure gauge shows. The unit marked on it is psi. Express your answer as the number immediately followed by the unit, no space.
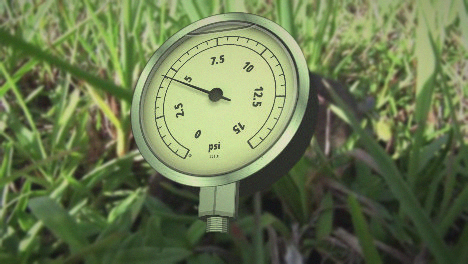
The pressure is 4.5psi
